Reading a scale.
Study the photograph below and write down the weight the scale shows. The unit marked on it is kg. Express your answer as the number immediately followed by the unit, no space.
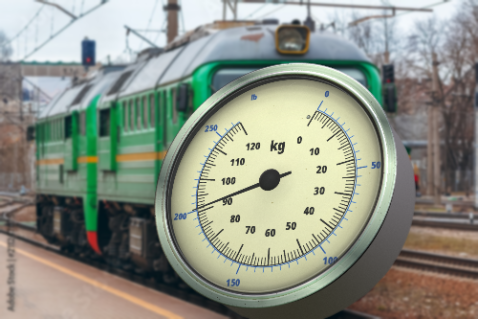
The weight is 90kg
